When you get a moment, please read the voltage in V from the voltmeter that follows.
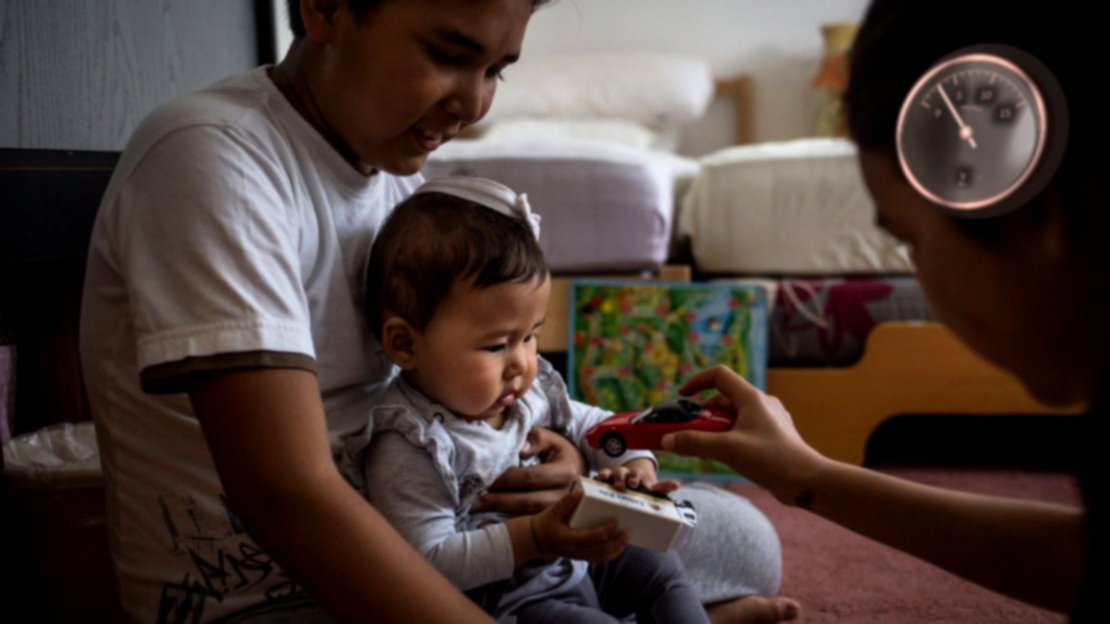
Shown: 3 V
